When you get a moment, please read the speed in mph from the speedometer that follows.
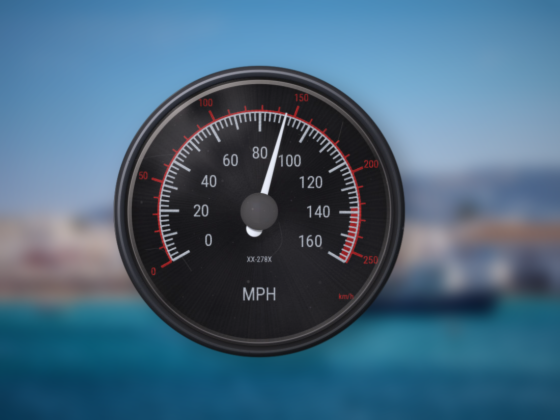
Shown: 90 mph
